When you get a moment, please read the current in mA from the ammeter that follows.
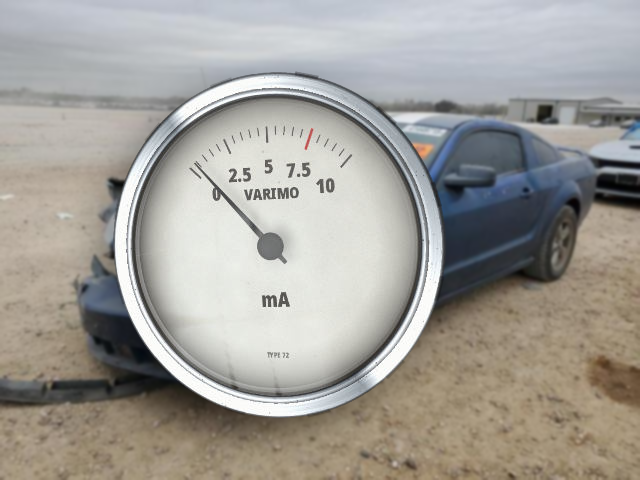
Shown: 0.5 mA
